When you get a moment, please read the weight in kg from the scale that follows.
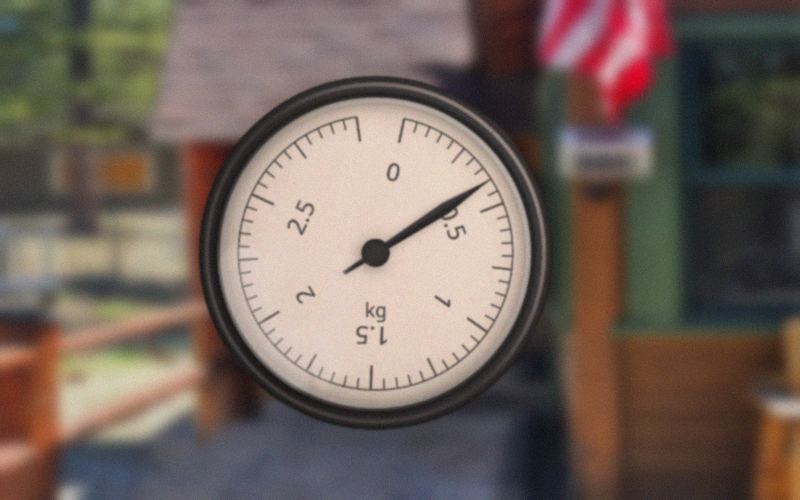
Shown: 0.4 kg
